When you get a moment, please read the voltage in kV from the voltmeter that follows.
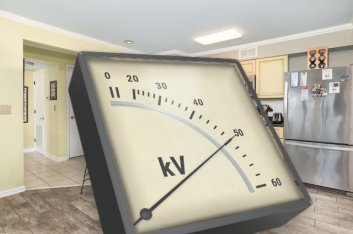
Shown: 50 kV
